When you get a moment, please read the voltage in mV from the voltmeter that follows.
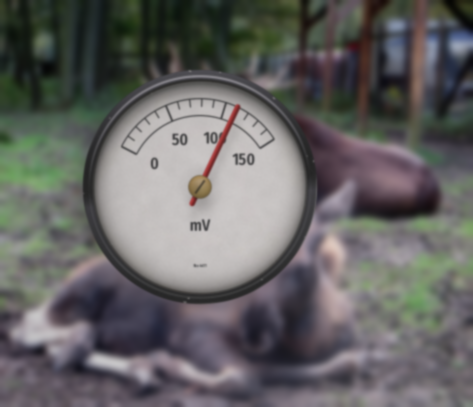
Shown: 110 mV
